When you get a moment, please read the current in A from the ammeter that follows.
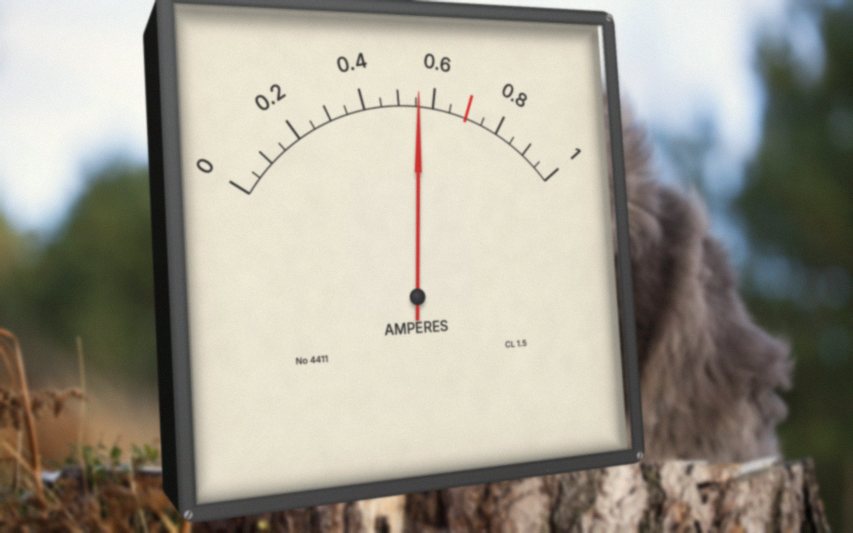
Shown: 0.55 A
